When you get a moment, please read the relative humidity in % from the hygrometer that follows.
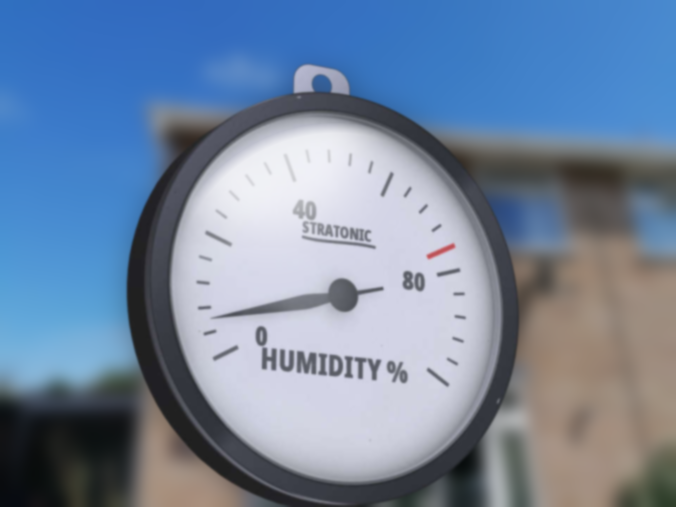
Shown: 6 %
